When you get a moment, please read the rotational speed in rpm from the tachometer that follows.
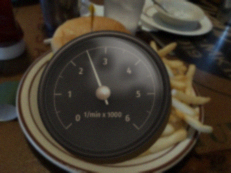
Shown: 2500 rpm
